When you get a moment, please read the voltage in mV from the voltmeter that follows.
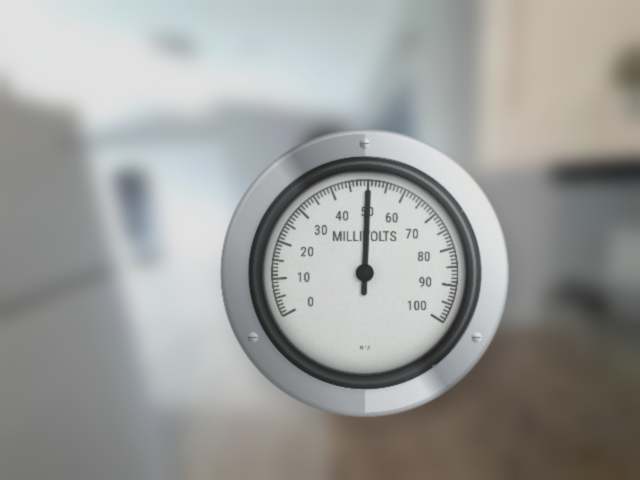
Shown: 50 mV
